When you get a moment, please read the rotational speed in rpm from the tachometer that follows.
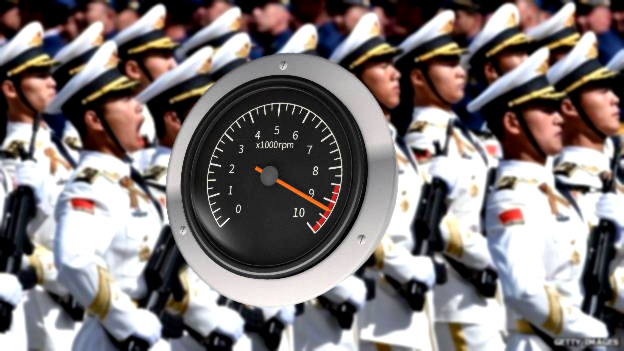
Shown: 9250 rpm
